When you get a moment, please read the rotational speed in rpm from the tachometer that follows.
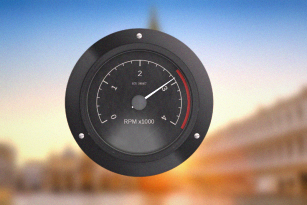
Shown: 2900 rpm
